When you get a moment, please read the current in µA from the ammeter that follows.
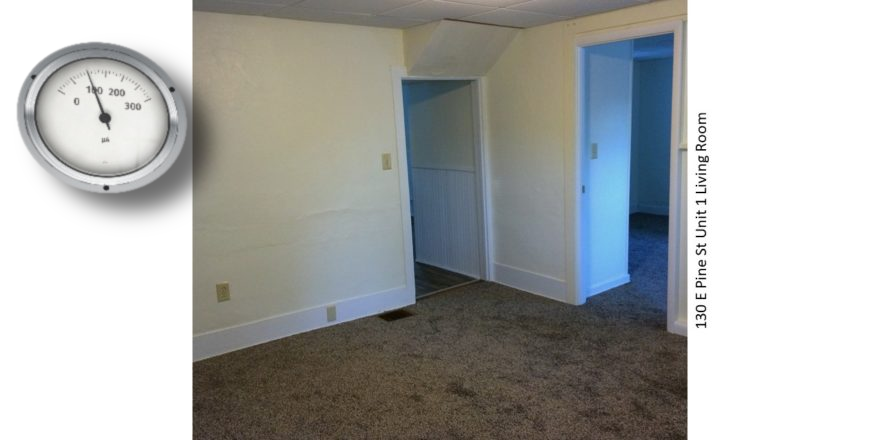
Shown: 100 µA
